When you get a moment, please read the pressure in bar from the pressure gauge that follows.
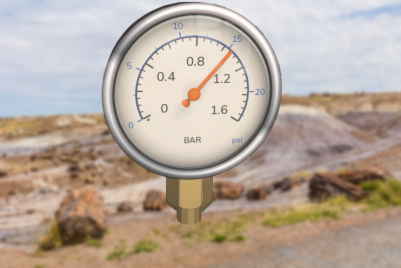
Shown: 1.05 bar
